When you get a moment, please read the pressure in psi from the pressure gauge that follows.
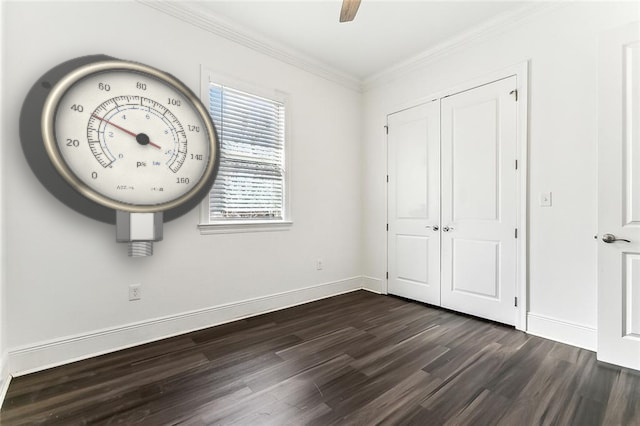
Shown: 40 psi
